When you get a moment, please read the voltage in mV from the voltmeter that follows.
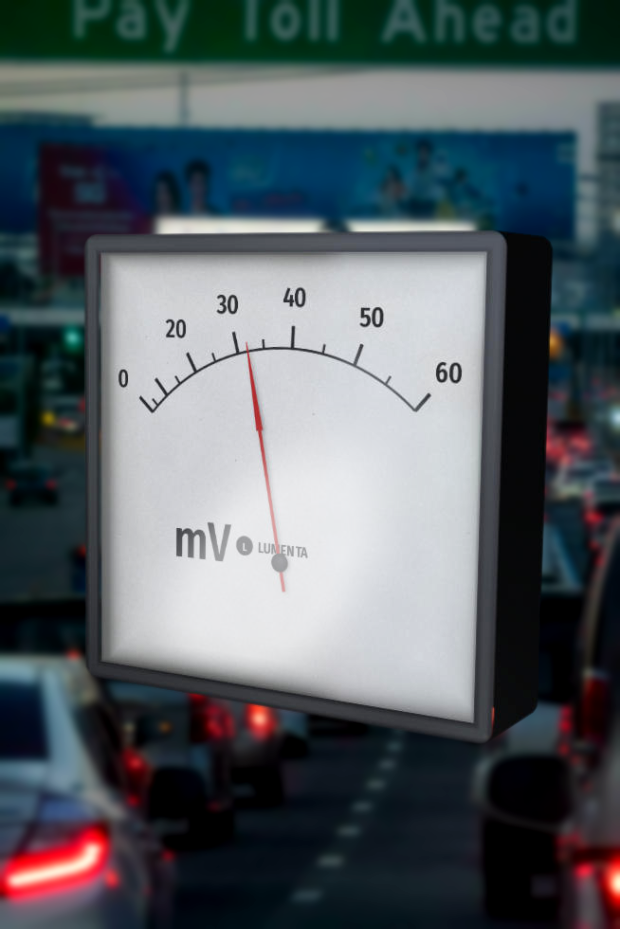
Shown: 32.5 mV
